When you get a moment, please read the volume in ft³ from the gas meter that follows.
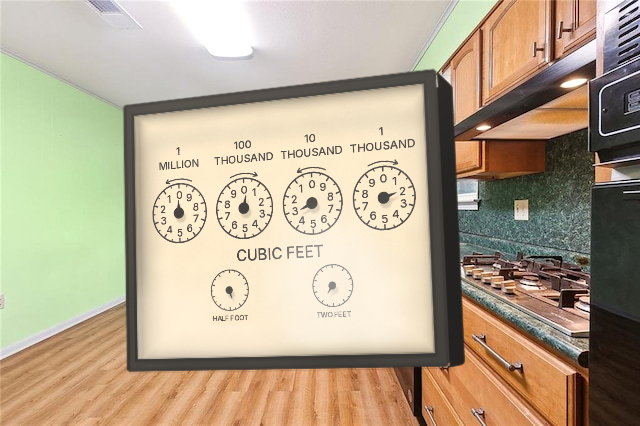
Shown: 3200 ft³
